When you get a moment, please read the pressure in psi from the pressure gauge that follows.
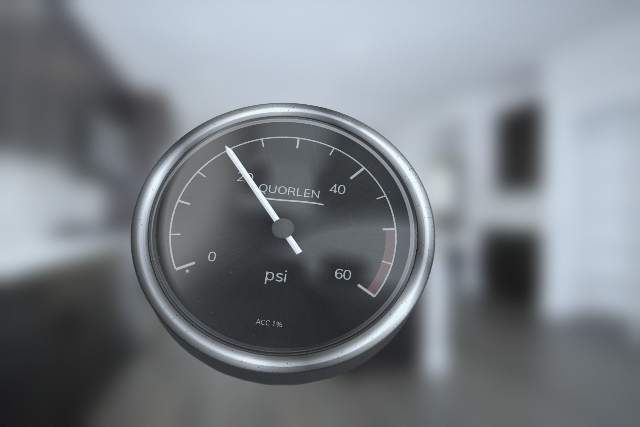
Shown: 20 psi
